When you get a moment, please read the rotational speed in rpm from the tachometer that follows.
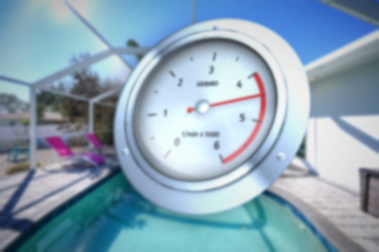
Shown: 4500 rpm
